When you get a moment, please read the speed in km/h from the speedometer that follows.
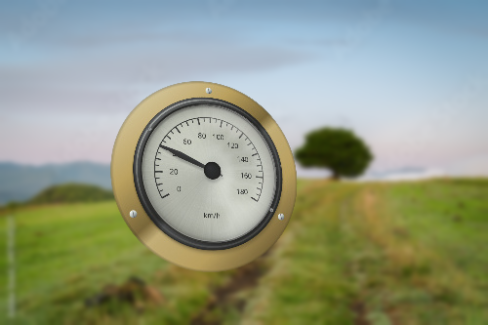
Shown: 40 km/h
